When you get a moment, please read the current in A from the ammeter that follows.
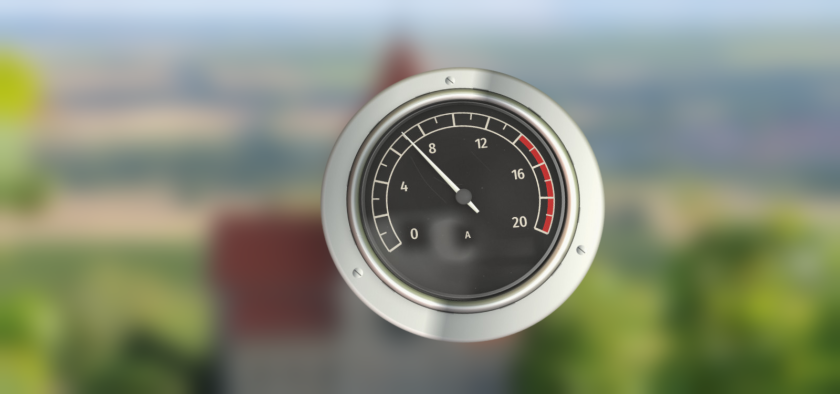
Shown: 7 A
